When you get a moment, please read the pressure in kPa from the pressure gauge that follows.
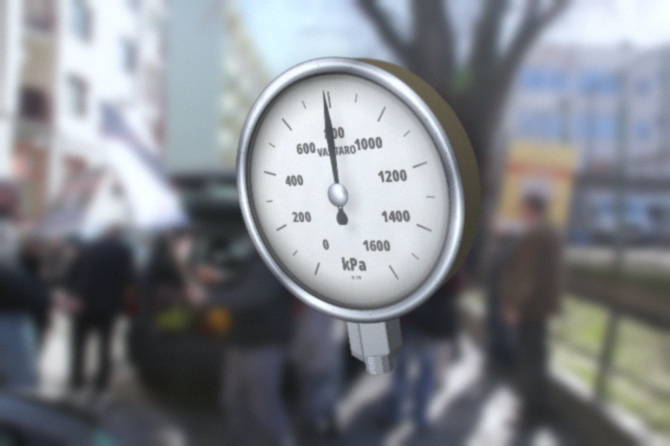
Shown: 800 kPa
